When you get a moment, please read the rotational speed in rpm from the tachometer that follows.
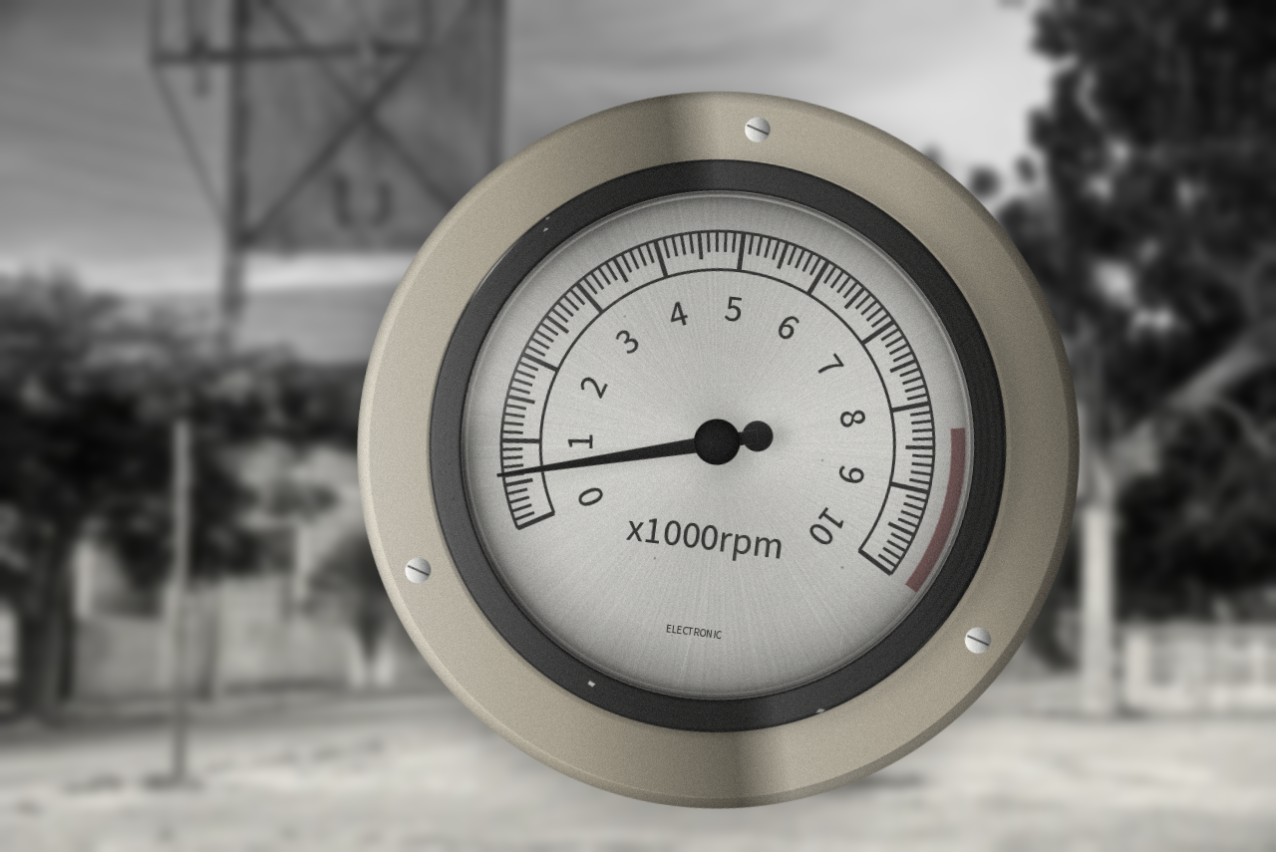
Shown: 600 rpm
